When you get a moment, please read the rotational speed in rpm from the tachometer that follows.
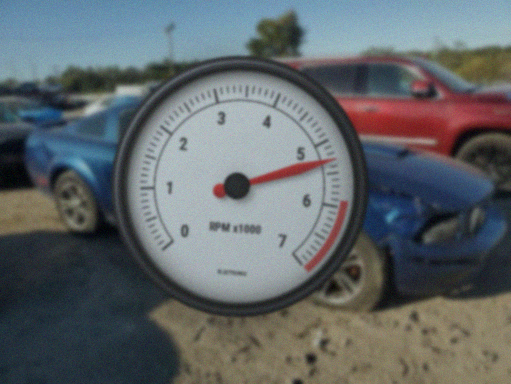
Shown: 5300 rpm
